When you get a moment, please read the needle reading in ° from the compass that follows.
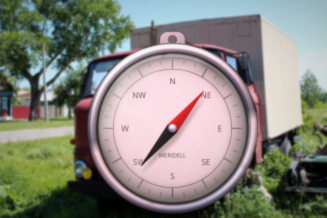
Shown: 40 °
